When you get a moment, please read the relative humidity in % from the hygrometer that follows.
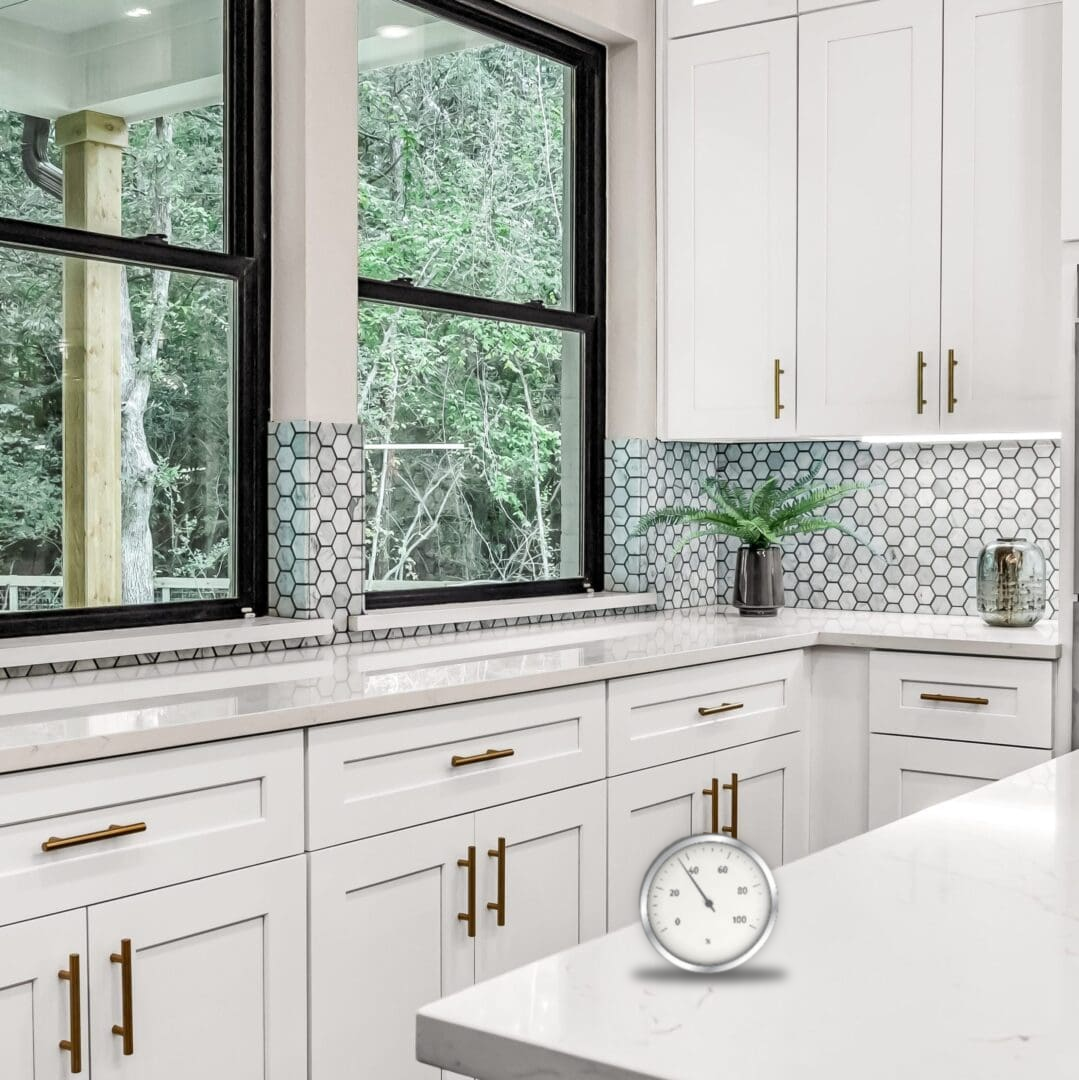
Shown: 36 %
